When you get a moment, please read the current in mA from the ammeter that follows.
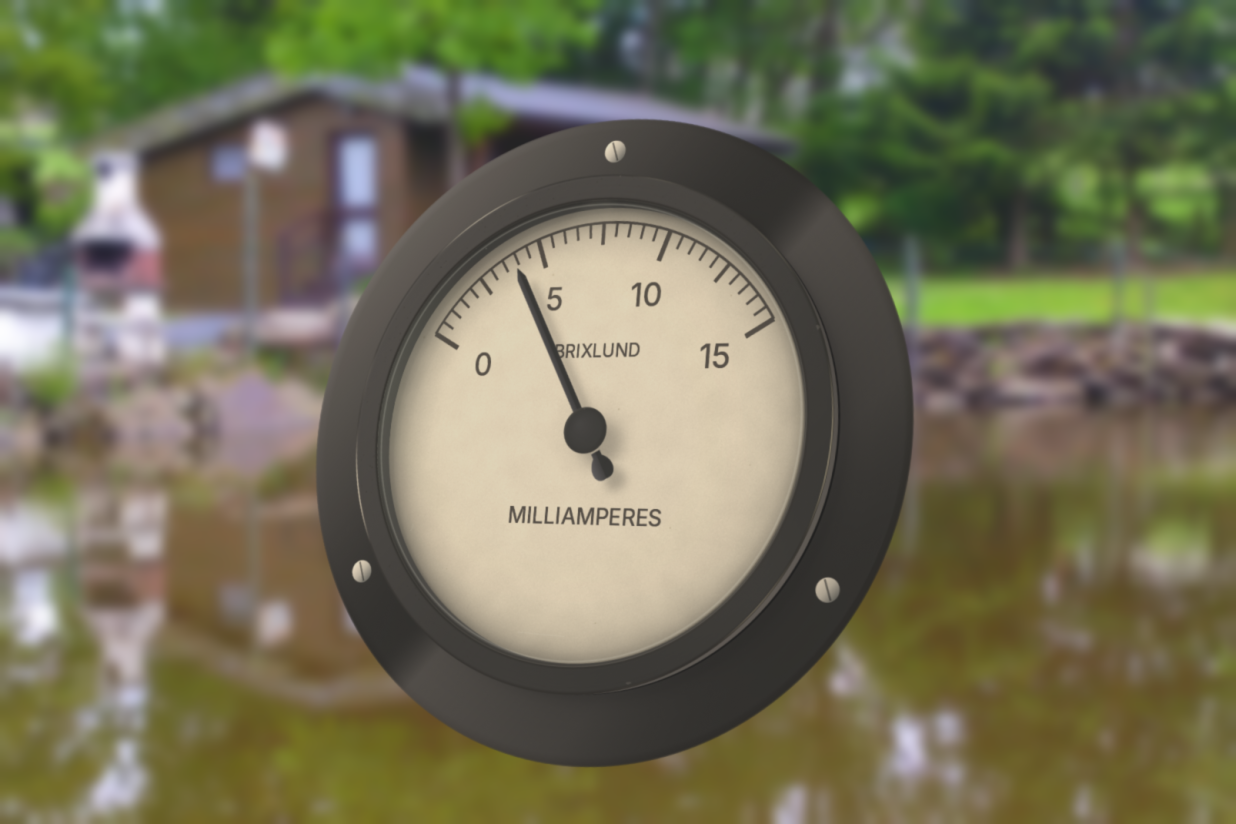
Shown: 4 mA
